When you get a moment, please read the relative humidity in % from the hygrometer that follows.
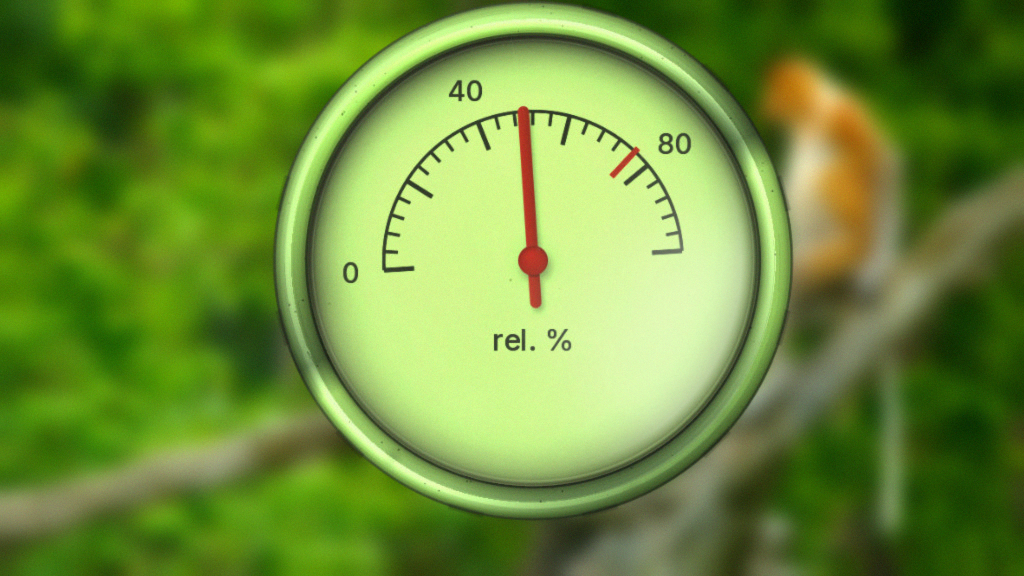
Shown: 50 %
